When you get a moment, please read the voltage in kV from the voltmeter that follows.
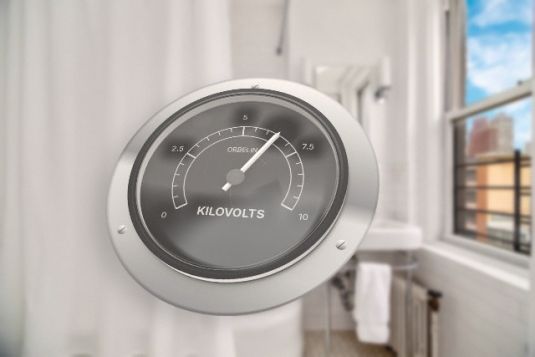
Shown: 6.5 kV
